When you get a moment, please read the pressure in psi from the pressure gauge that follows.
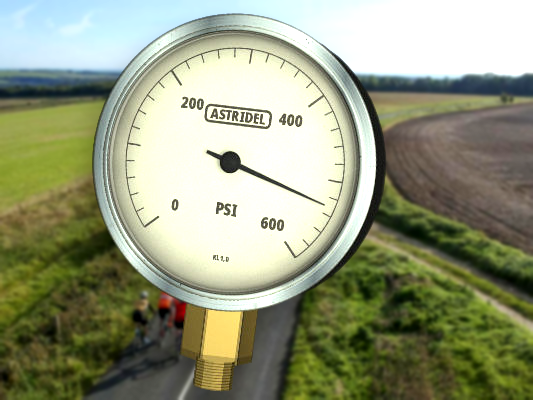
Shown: 530 psi
